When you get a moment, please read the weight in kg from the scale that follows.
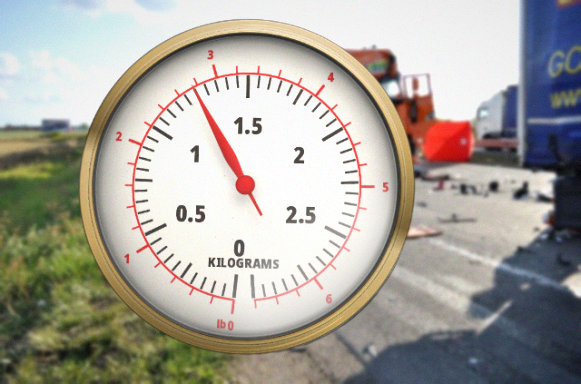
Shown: 1.25 kg
